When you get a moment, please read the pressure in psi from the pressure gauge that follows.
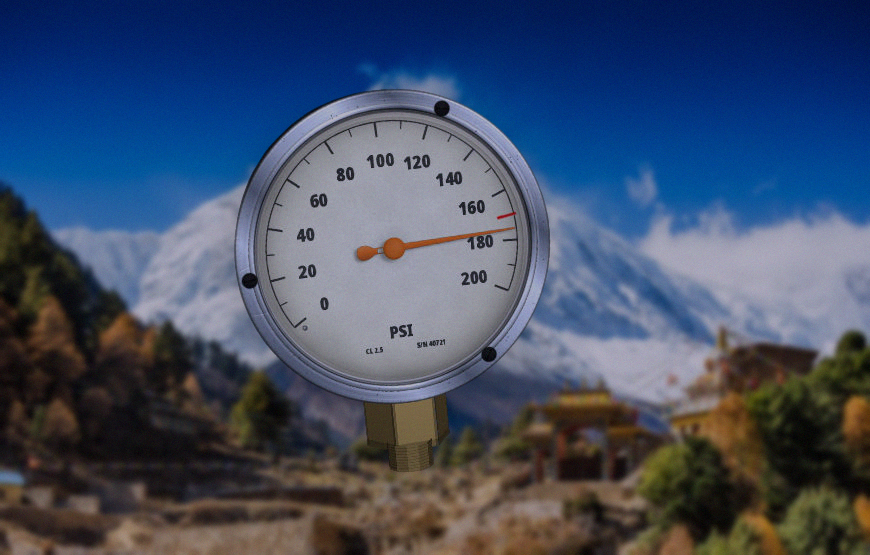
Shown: 175 psi
